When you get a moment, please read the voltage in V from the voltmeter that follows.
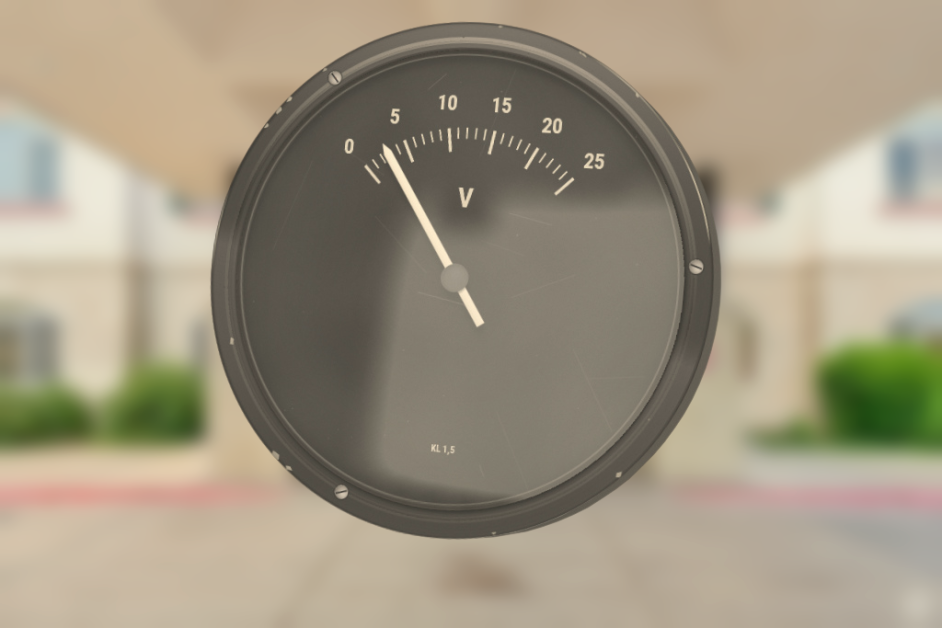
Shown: 3 V
